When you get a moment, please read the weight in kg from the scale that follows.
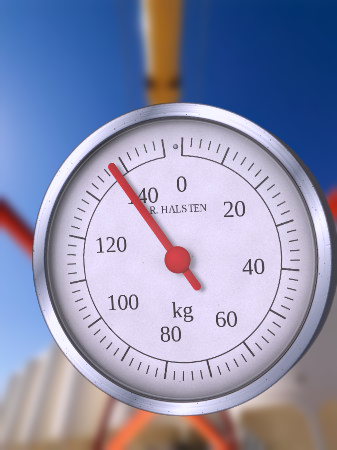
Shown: 138 kg
